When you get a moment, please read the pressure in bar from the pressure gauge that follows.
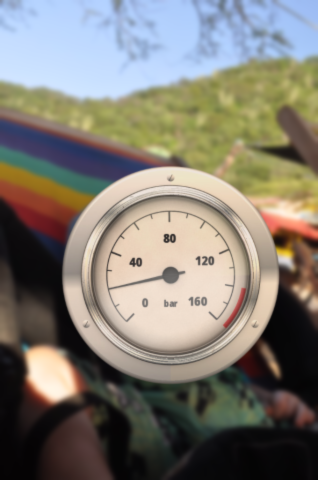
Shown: 20 bar
